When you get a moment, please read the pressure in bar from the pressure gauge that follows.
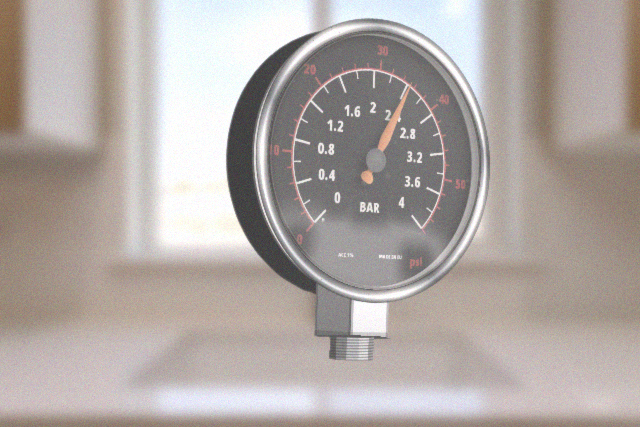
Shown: 2.4 bar
